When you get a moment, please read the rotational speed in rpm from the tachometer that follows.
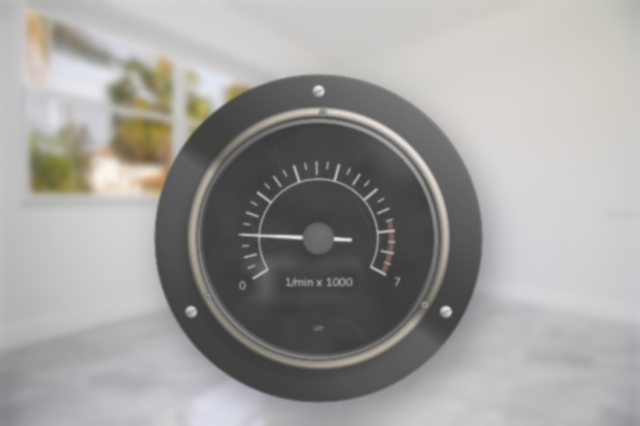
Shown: 1000 rpm
